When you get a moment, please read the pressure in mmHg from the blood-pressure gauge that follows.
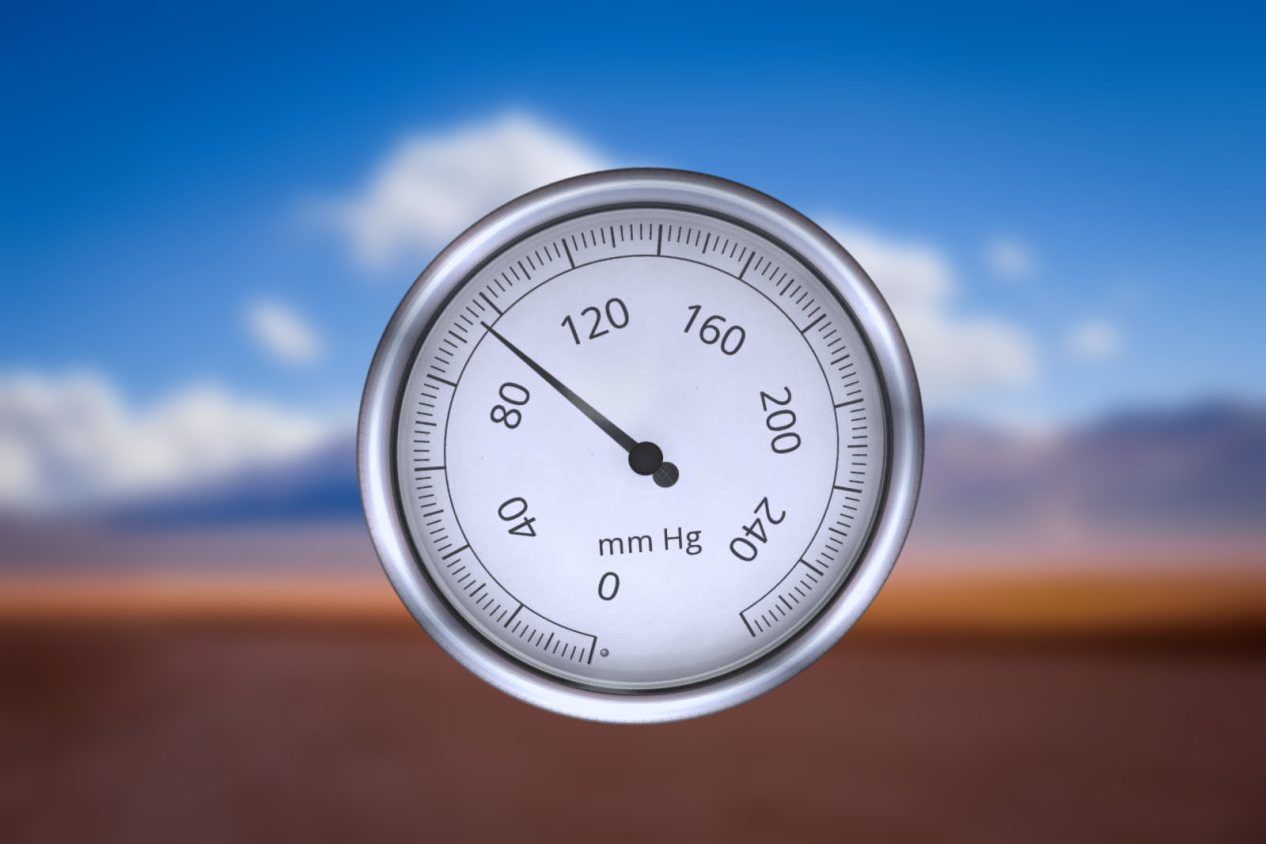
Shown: 96 mmHg
